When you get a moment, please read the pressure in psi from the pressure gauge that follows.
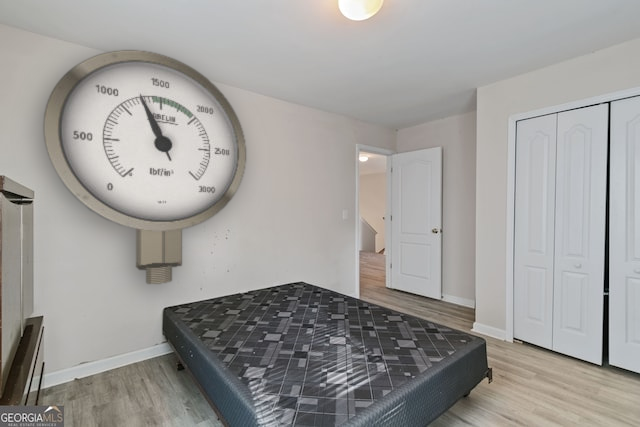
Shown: 1250 psi
